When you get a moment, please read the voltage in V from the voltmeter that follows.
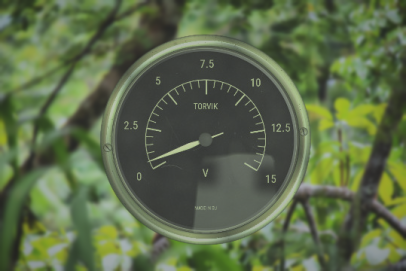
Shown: 0.5 V
